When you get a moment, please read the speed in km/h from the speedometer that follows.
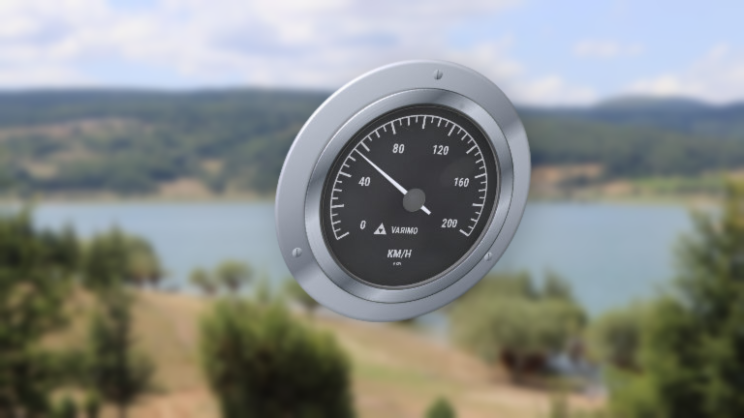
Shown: 55 km/h
